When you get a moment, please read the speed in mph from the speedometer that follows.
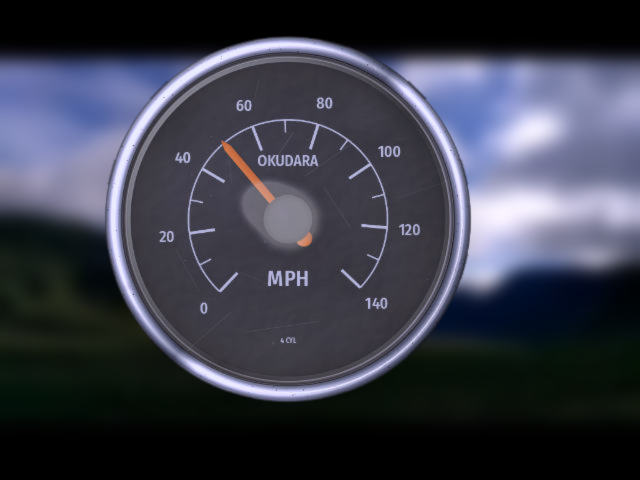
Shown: 50 mph
